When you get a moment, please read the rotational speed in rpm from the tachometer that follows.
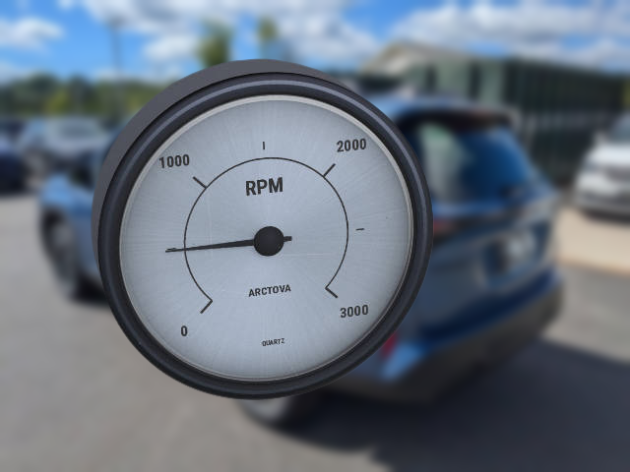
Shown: 500 rpm
